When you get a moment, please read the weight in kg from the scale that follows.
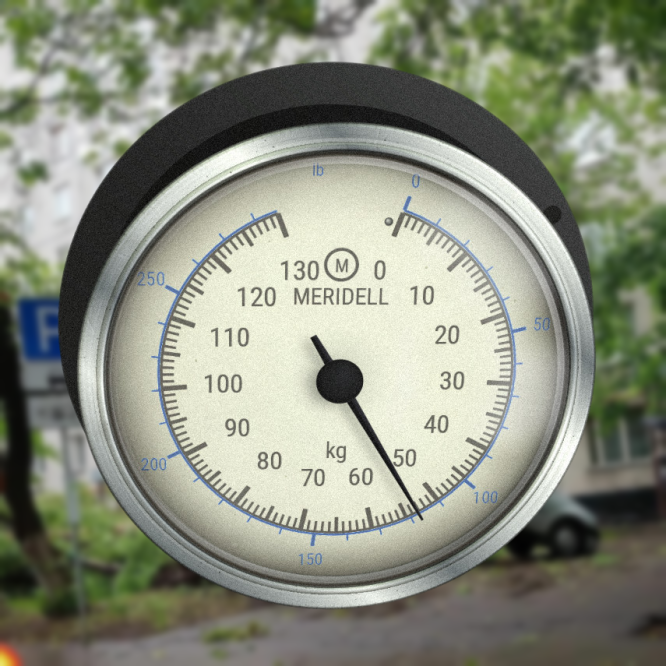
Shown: 53 kg
